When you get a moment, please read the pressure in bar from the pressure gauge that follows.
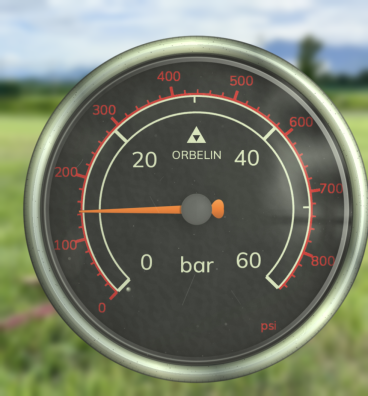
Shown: 10 bar
